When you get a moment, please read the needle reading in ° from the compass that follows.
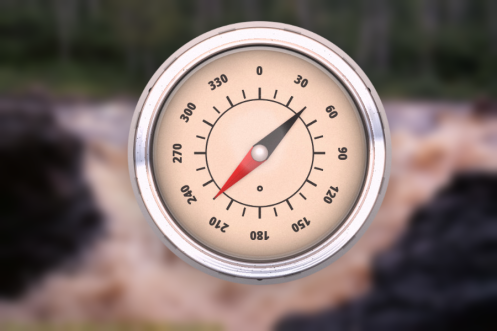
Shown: 225 °
